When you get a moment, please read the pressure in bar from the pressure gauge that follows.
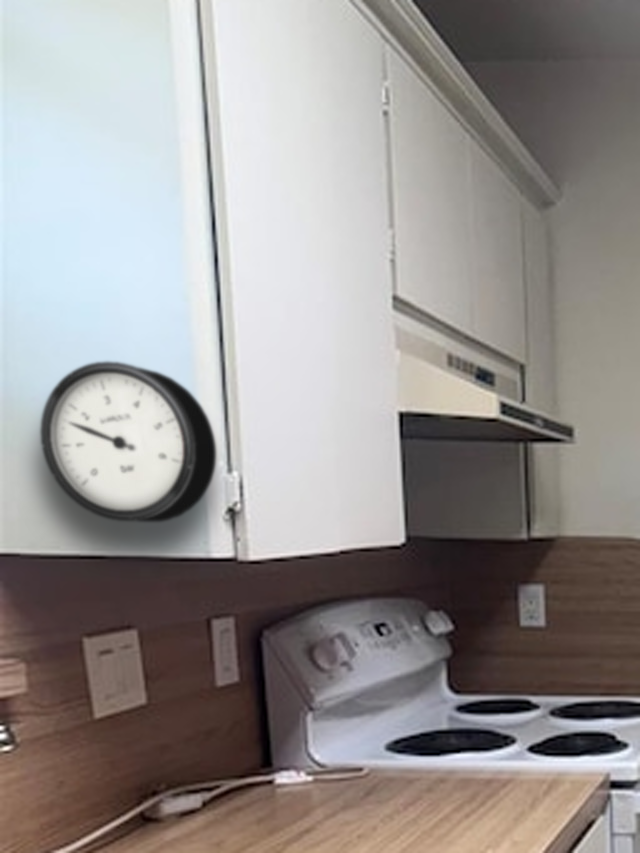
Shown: 1.6 bar
